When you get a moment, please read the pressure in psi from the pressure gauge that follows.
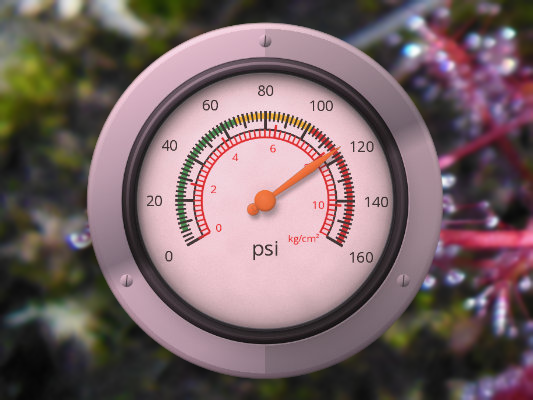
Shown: 116 psi
